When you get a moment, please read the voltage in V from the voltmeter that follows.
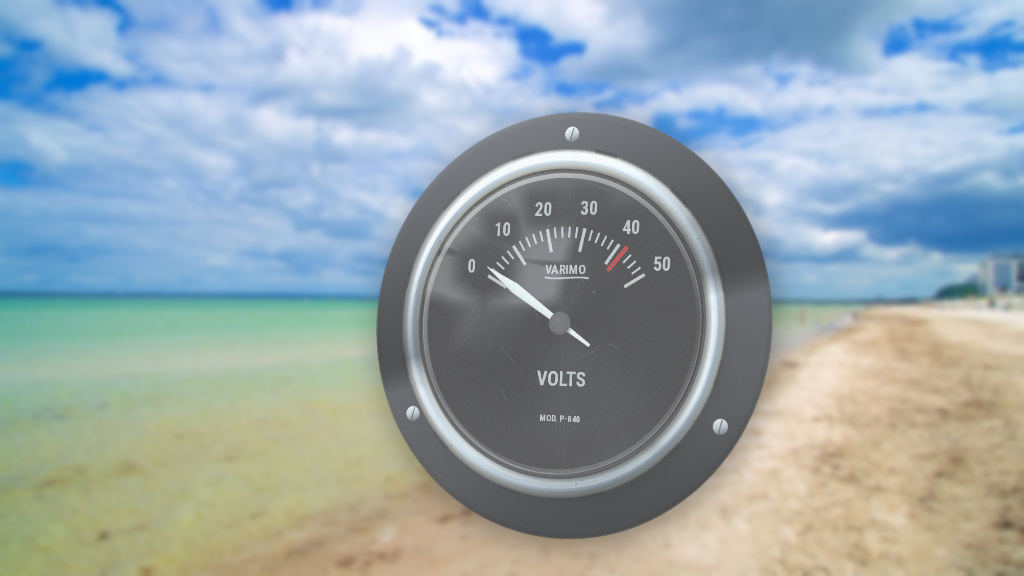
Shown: 2 V
